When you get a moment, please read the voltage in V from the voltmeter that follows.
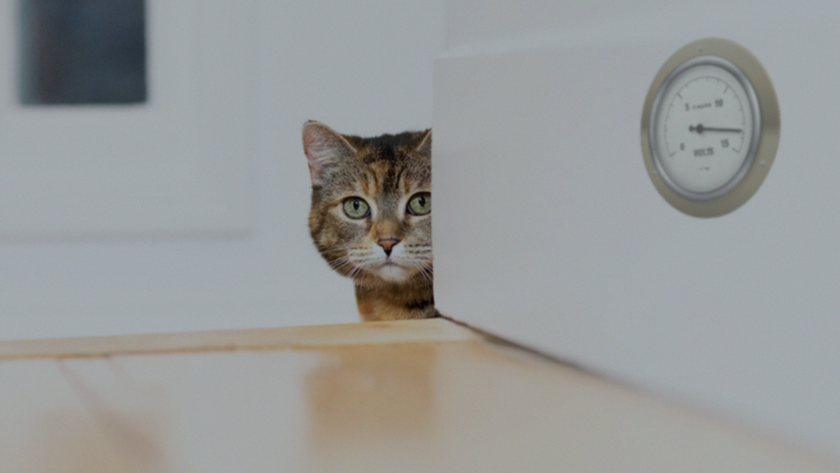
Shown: 13.5 V
